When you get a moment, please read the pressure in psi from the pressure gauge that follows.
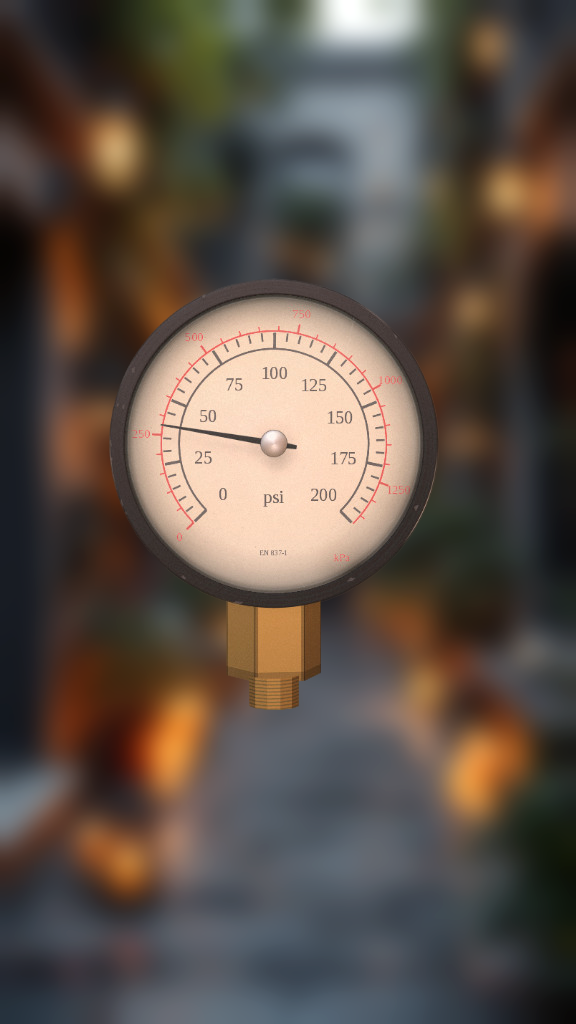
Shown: 40 psi
